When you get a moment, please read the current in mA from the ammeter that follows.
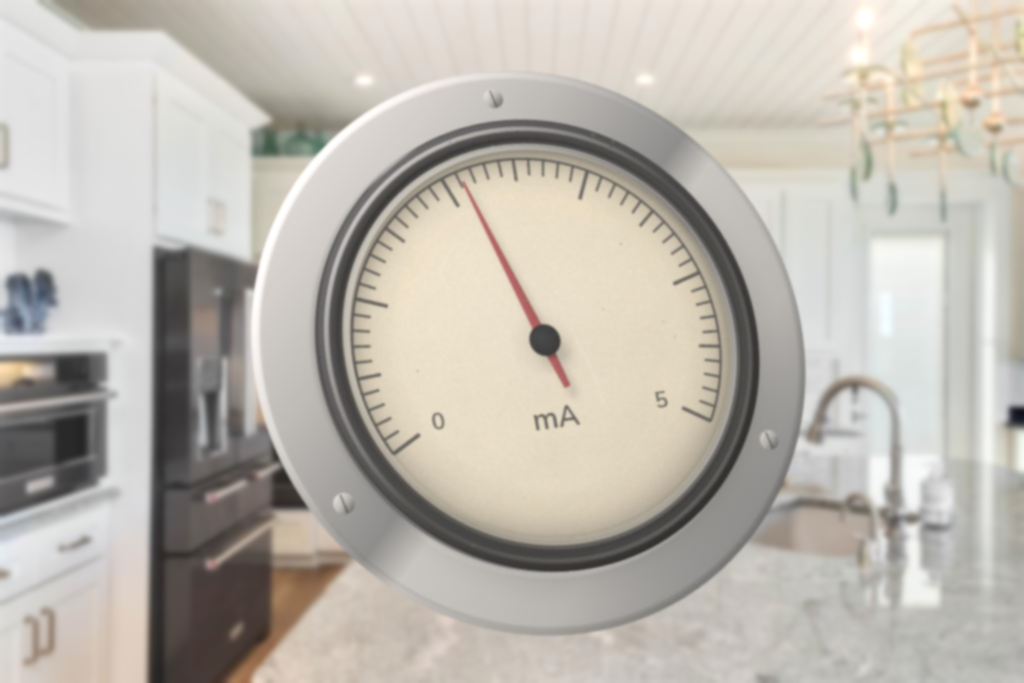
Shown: 2.1 mA
